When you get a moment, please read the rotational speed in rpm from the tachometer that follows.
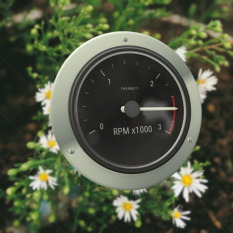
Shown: 2600 rpm
